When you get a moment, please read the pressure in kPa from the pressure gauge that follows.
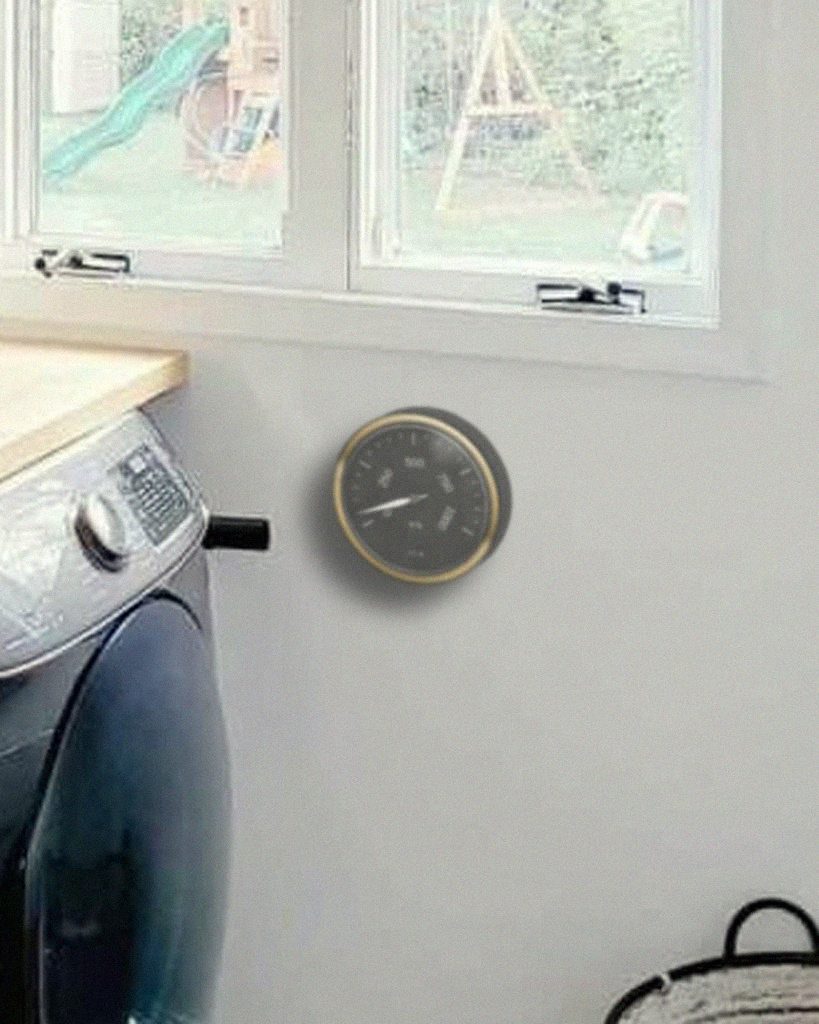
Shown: 50 kPa
